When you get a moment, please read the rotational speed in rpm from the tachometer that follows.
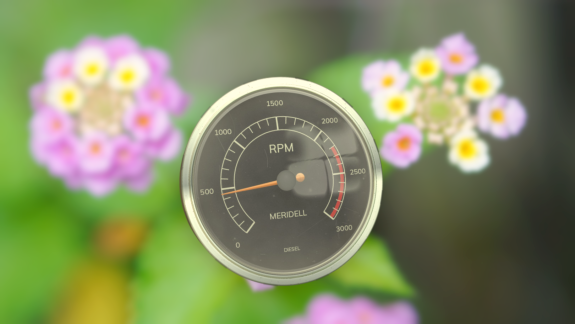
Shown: 450 rpm
